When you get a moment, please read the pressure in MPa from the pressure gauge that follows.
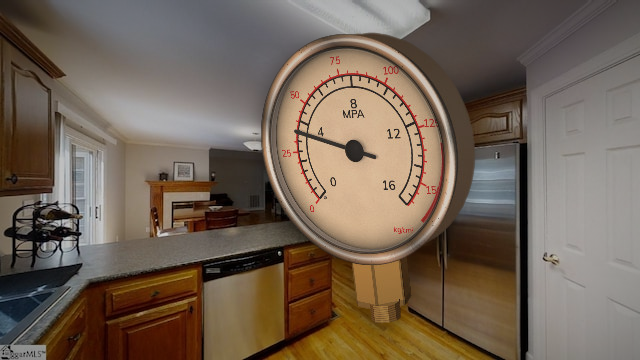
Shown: 3.5 MPa
